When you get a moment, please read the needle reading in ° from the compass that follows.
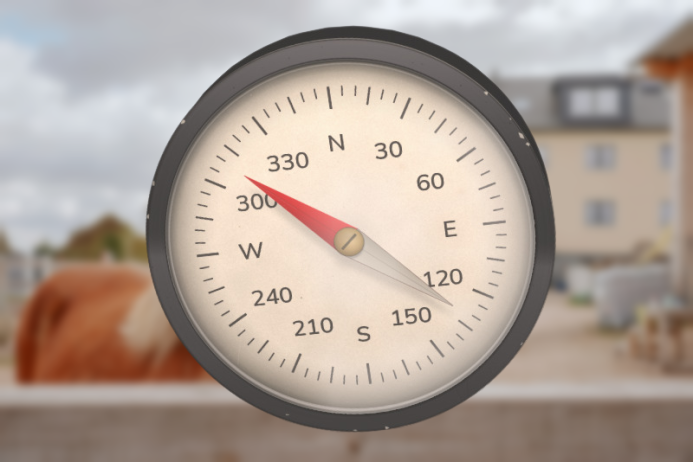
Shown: 310 °
